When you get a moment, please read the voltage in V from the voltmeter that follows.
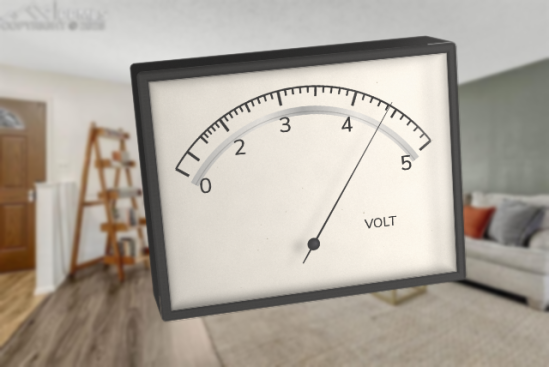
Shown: 4.4 V
